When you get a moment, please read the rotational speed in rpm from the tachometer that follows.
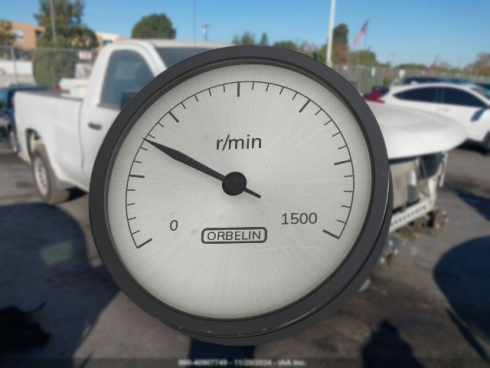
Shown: 375 rpm
